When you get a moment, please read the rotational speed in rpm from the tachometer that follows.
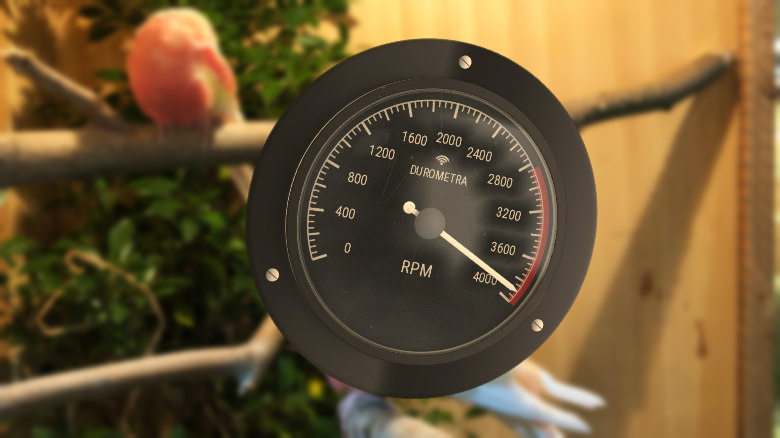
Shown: 3900 rpm
